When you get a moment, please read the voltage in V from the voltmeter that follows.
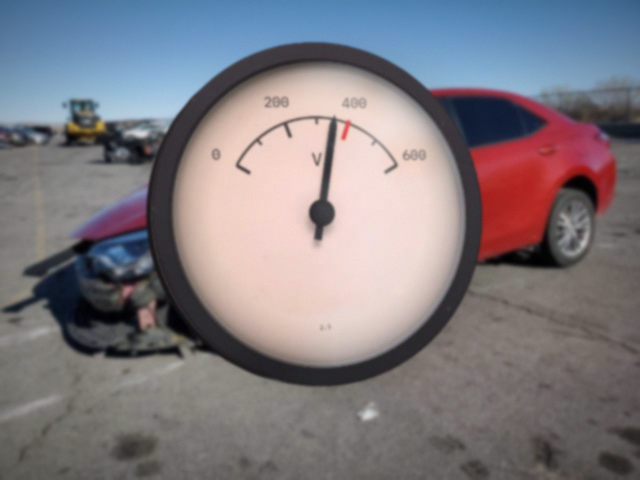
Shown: 350 V
